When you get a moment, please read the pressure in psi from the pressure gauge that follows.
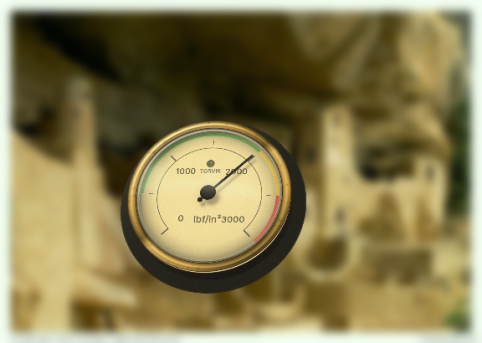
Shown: 2000 psi
